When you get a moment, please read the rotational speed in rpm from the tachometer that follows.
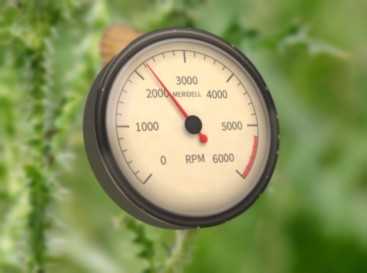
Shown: 2200 rpm
